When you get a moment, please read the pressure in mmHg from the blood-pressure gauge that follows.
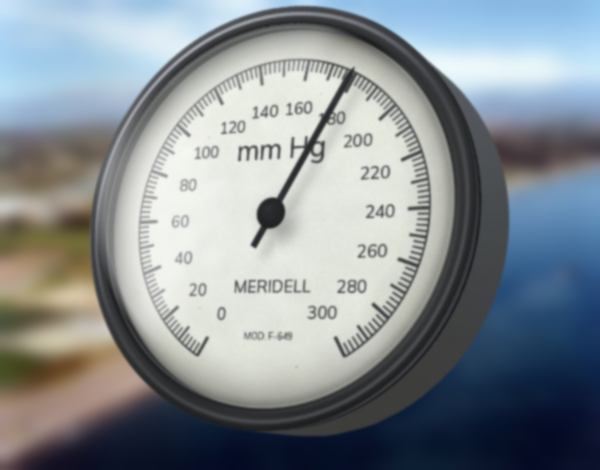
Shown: 180 mmHg
